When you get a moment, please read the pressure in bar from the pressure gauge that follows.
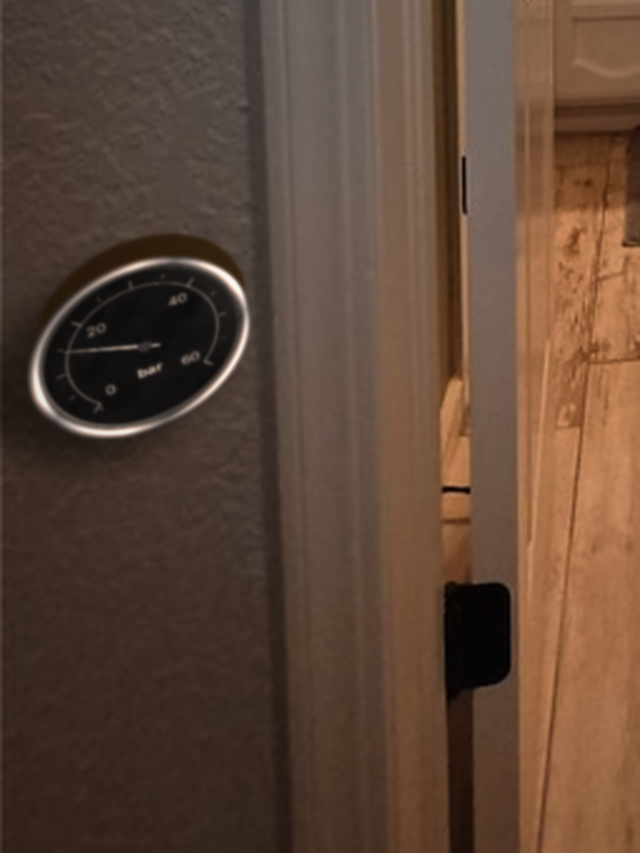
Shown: 15 bar
